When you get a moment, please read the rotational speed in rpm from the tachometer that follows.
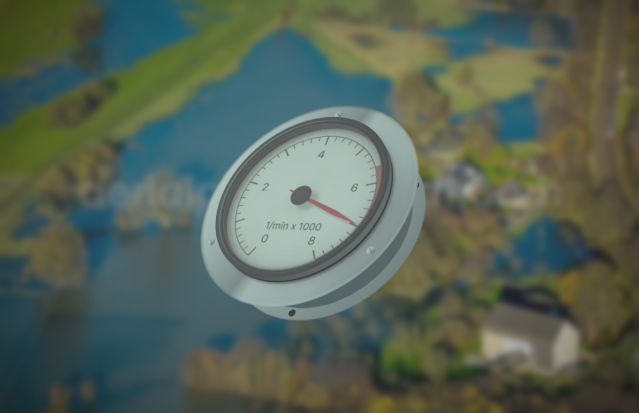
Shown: 7000 rpm
